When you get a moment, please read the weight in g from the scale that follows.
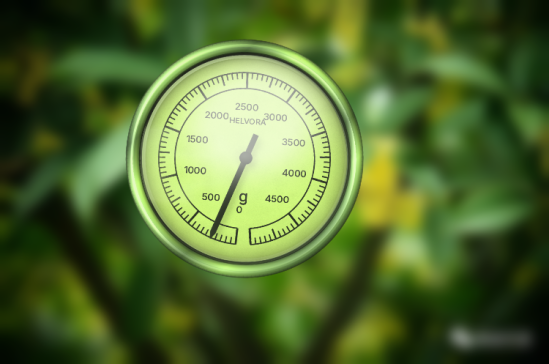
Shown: 250 g
